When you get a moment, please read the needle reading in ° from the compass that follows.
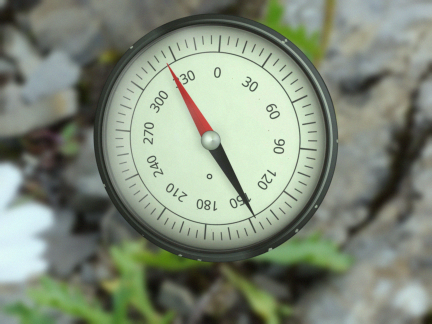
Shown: 325 °
